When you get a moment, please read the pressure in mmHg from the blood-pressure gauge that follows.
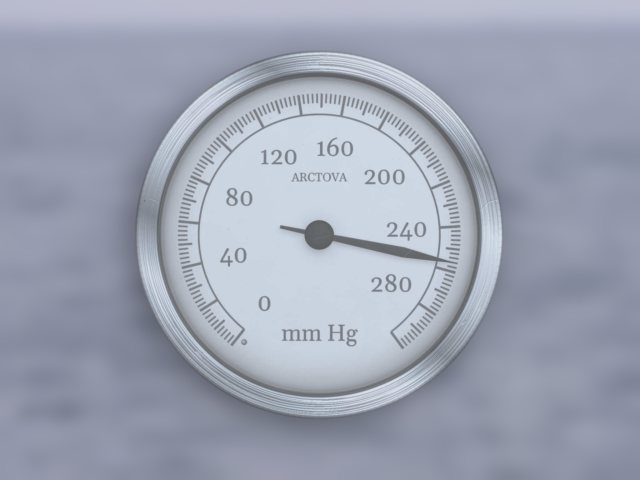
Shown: 256 mmHg
